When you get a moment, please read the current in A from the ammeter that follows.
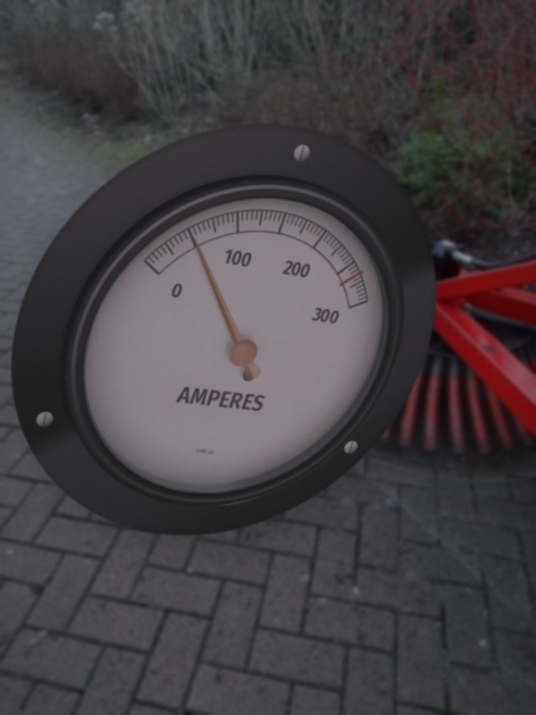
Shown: 50 A
